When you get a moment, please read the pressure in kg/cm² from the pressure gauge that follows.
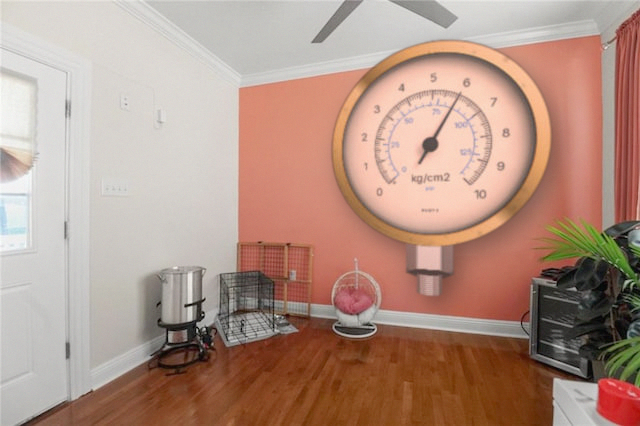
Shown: 6 kg/cm²
